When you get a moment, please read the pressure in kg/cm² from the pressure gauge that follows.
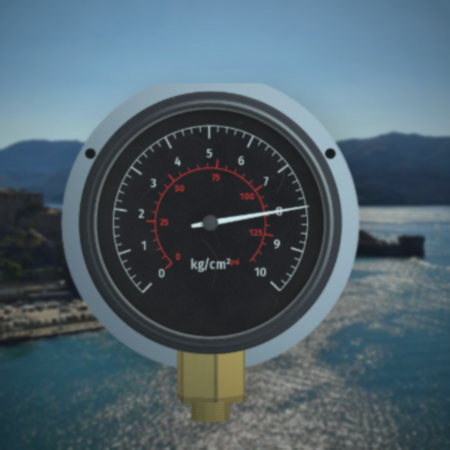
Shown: 8 kg/cm²
